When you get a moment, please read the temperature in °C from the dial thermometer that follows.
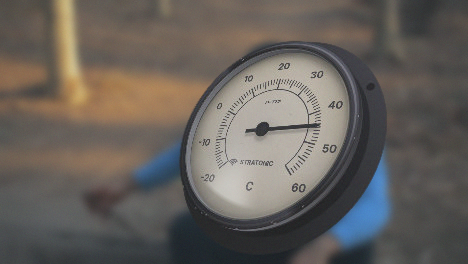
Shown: 45 °C
